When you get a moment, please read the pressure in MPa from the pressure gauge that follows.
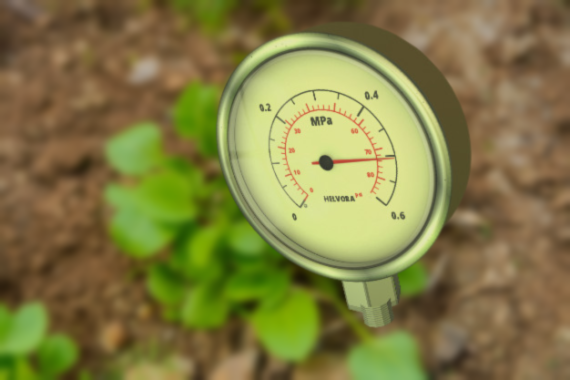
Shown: 0.5 MPa
